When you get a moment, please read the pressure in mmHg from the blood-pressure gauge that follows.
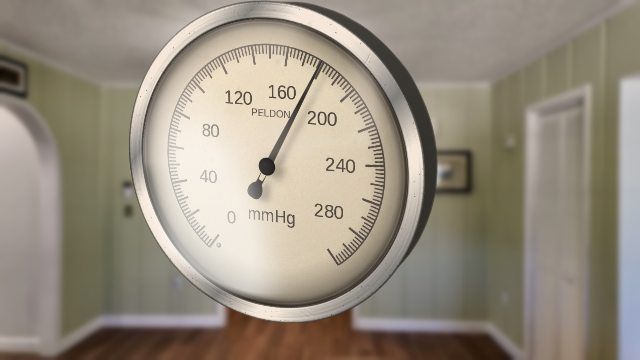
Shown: 180 mmHg
